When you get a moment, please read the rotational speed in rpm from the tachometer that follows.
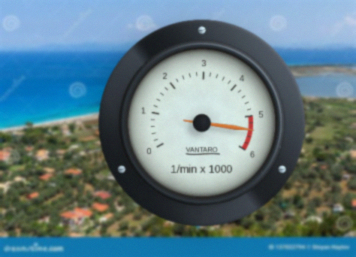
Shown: 5400 rpm
